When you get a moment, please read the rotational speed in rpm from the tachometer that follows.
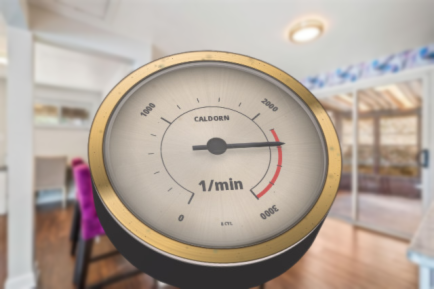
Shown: 2400 rpm
